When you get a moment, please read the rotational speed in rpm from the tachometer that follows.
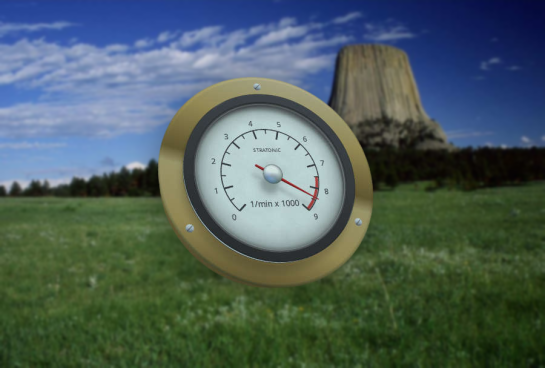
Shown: 8500 rpm
